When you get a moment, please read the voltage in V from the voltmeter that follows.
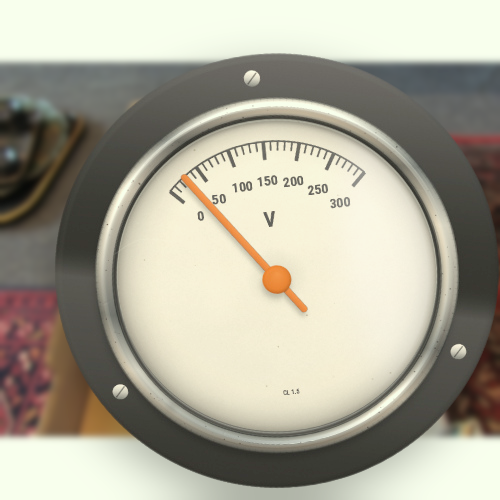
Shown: 30 V
